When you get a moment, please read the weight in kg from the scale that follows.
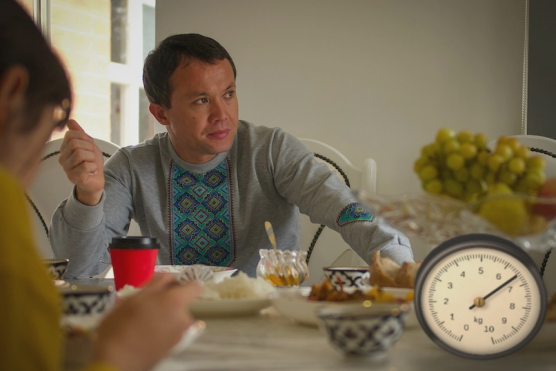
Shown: 6.5 kg
